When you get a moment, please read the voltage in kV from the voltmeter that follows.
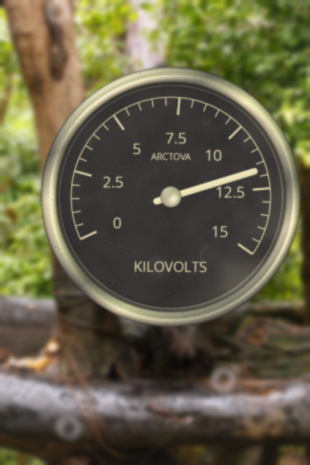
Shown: 11.75 kV
